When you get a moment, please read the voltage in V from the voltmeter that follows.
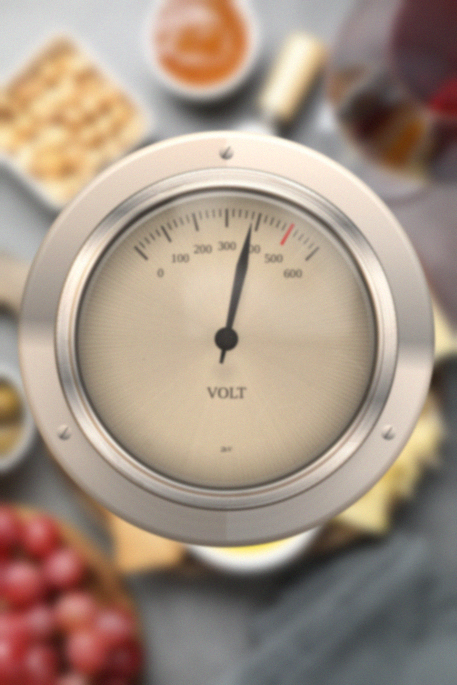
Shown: 380 V
